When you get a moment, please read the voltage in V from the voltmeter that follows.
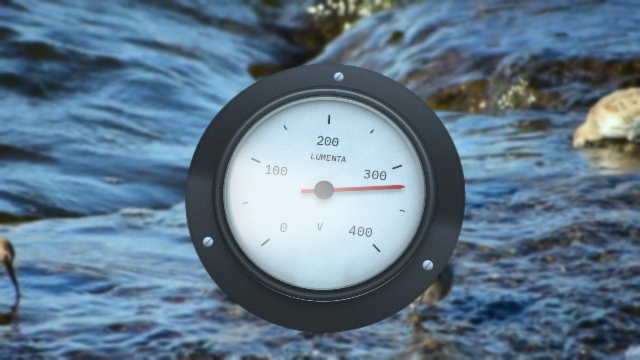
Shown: 325 V
